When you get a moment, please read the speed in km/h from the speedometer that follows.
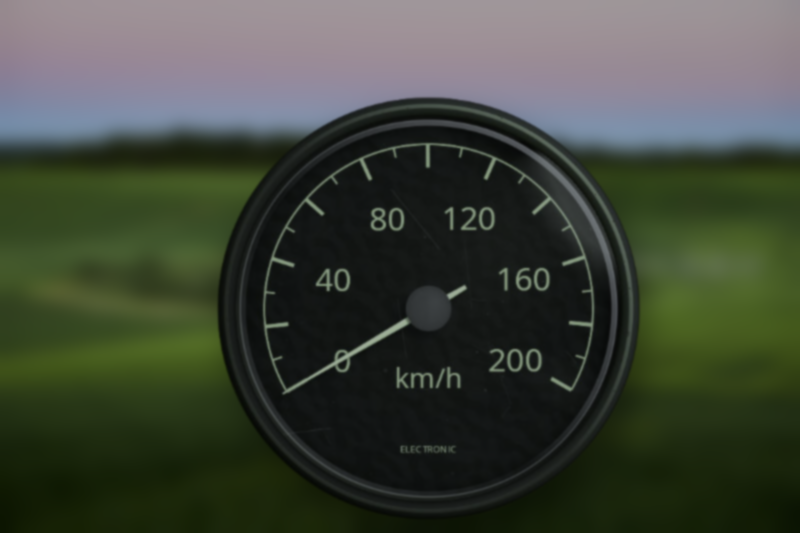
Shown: 0 km/h
